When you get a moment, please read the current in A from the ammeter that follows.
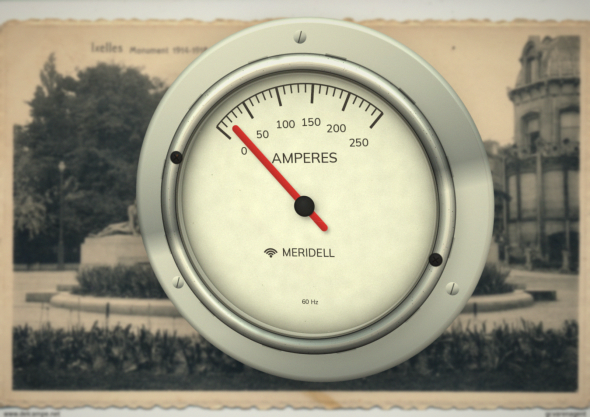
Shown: 20 A
